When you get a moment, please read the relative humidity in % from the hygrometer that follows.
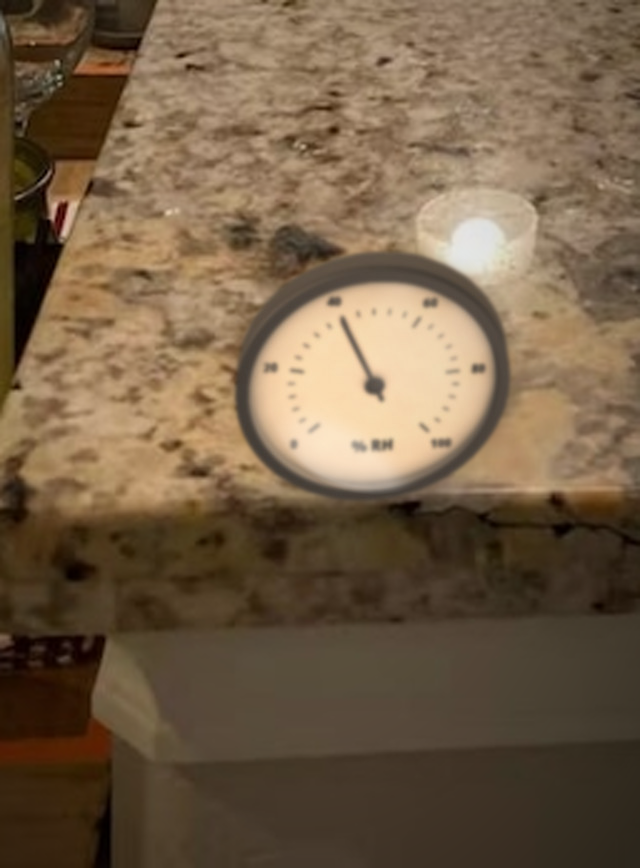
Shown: 40 %
